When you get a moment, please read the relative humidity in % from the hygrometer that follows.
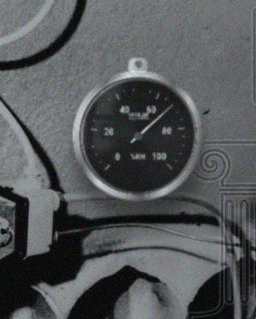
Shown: 68 %
